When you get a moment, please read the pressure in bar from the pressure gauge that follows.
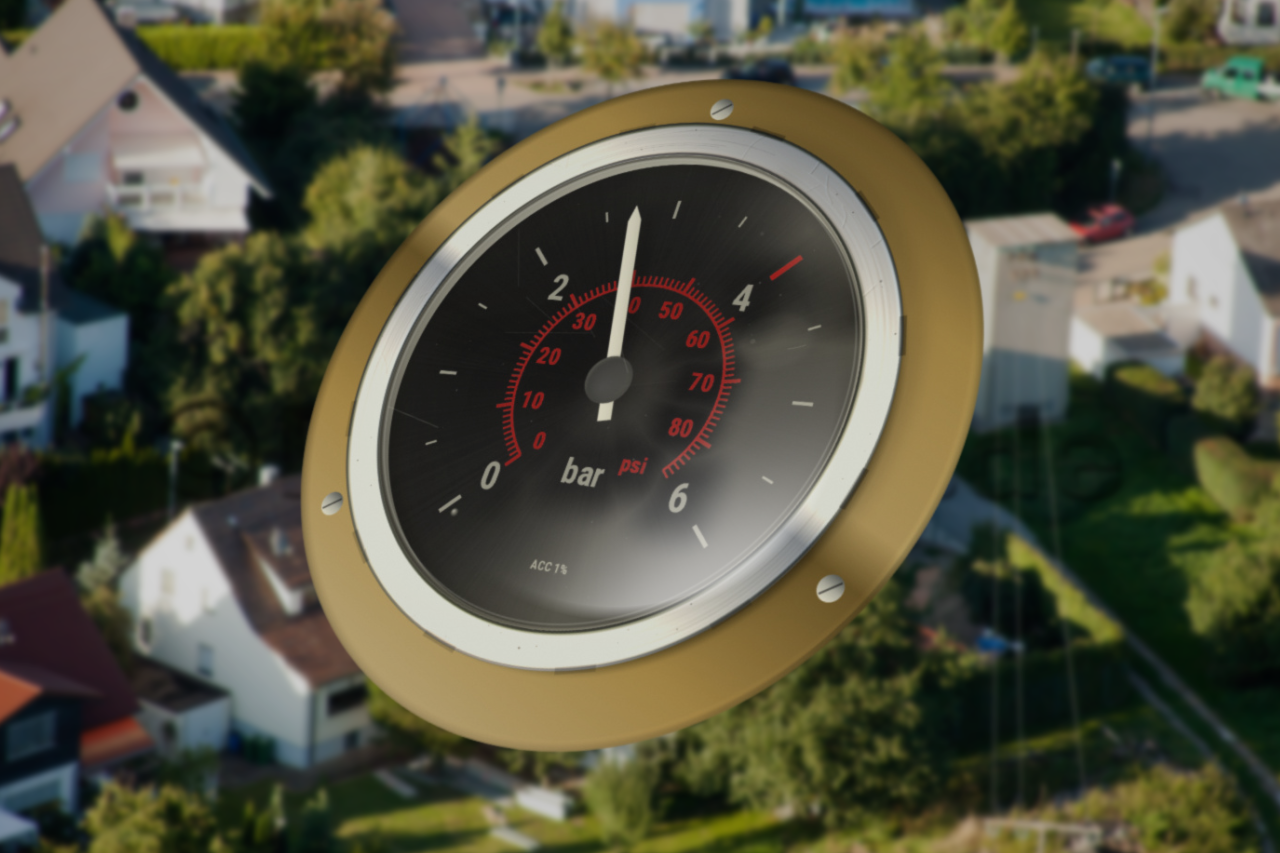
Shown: 2.75 bar
